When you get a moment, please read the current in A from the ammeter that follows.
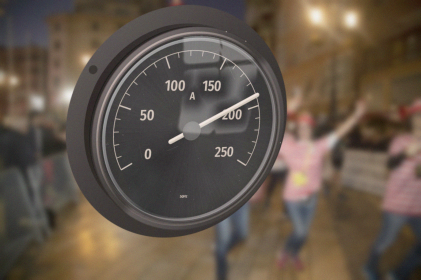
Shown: 190 A
